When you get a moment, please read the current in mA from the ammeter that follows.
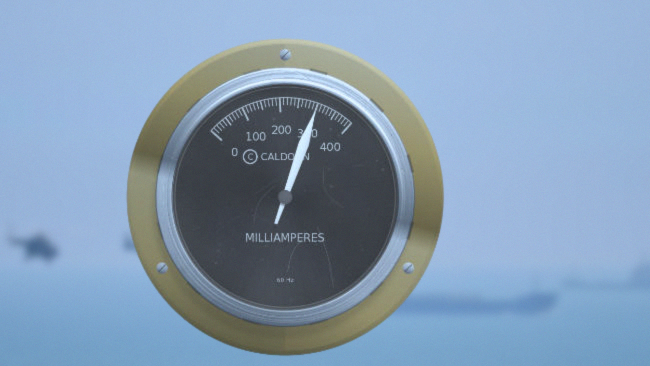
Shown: 300 mA
